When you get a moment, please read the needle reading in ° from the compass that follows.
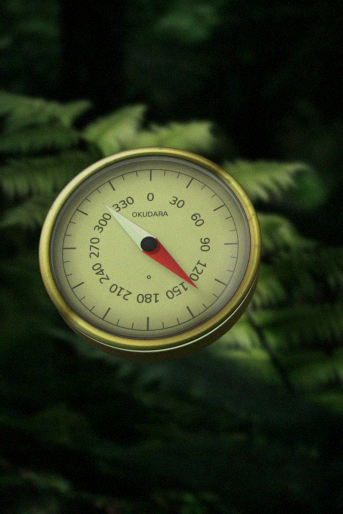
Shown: 135 °
